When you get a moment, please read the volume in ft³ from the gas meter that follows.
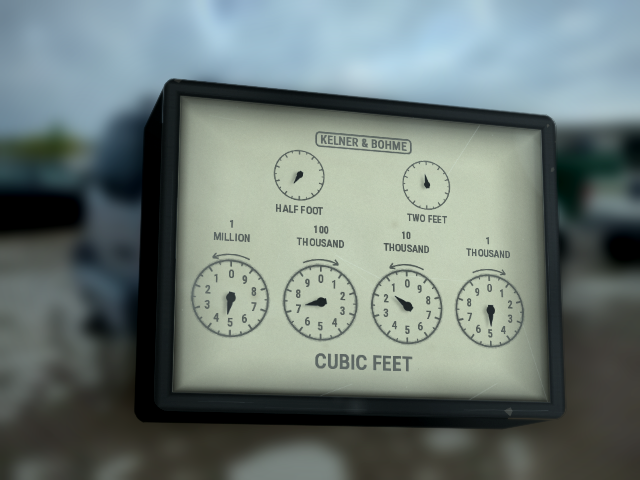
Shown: 471500 ft³
